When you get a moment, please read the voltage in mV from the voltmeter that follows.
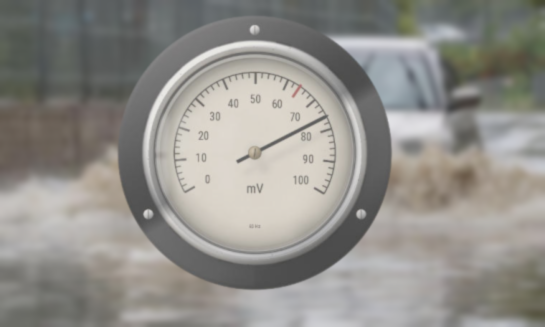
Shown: 76 mV
